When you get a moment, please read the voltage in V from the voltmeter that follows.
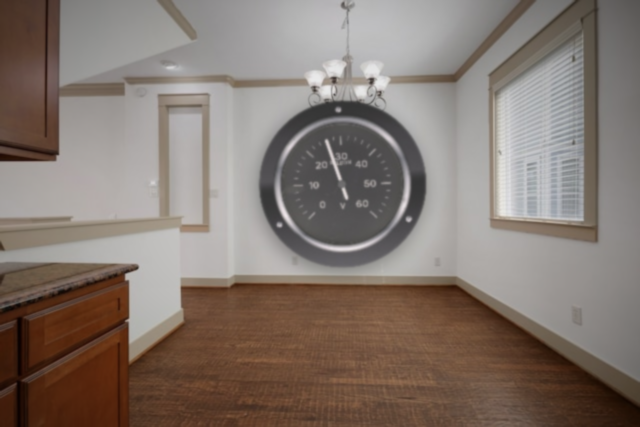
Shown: 26 V
